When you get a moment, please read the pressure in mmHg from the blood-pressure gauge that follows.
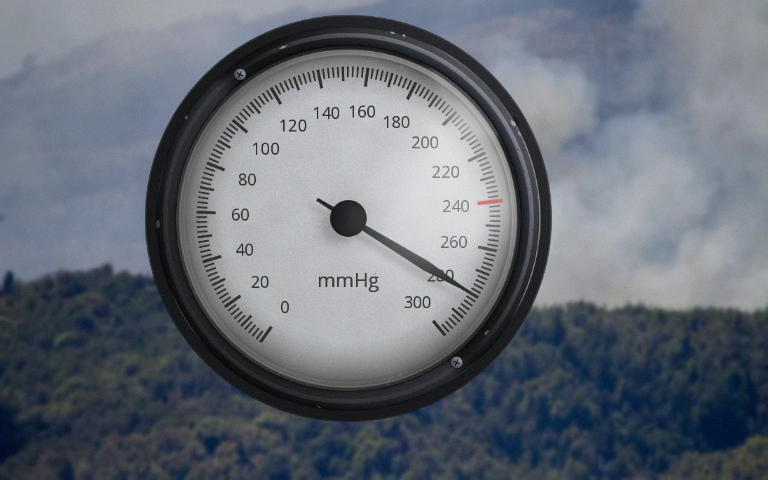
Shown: 280 mmHg
